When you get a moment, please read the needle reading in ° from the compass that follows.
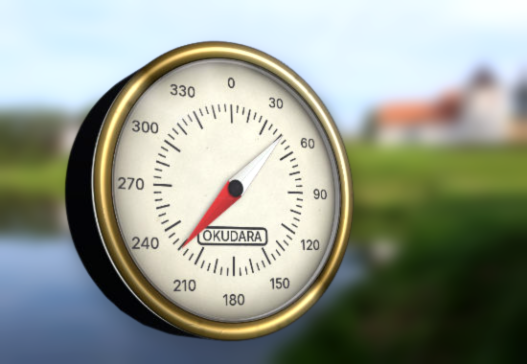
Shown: 225 °
